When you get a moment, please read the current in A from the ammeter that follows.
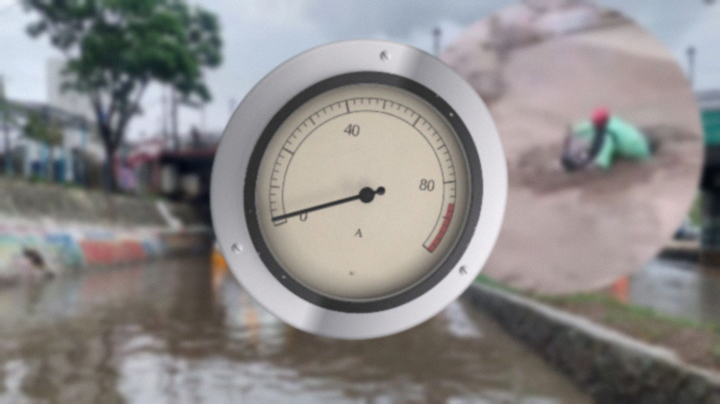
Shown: 2 A
